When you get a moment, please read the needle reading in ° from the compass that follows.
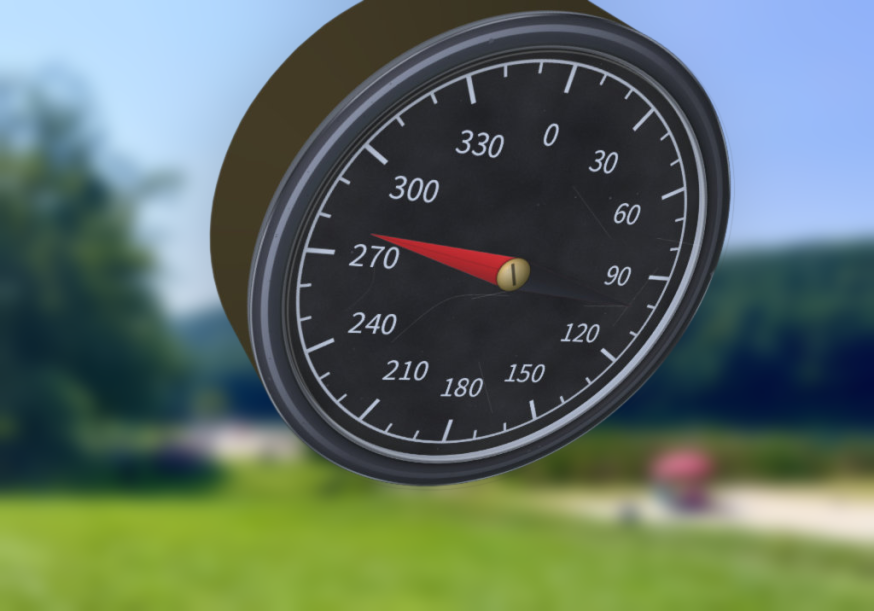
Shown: 280 °
